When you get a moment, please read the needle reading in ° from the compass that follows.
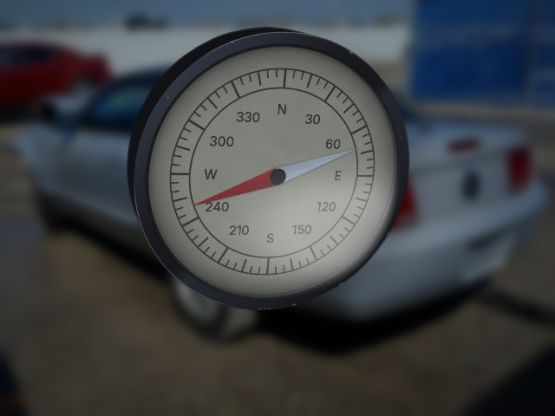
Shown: 250 °
